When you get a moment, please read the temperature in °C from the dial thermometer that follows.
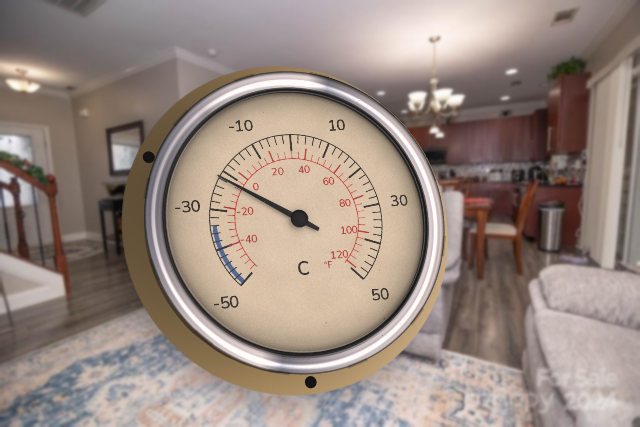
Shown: -22 °C
